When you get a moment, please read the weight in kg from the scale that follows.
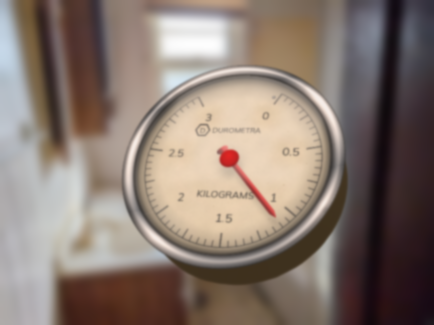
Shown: 1.1 kg
